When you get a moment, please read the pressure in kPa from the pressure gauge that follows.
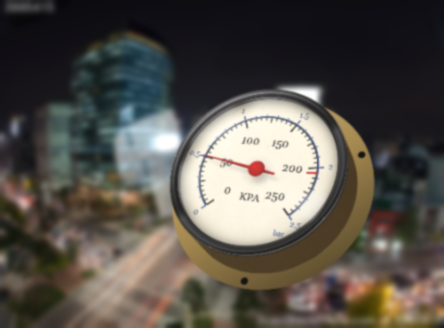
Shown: 50 kPa
